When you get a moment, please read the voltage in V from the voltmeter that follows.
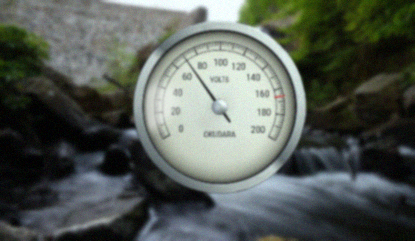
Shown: 70 V
